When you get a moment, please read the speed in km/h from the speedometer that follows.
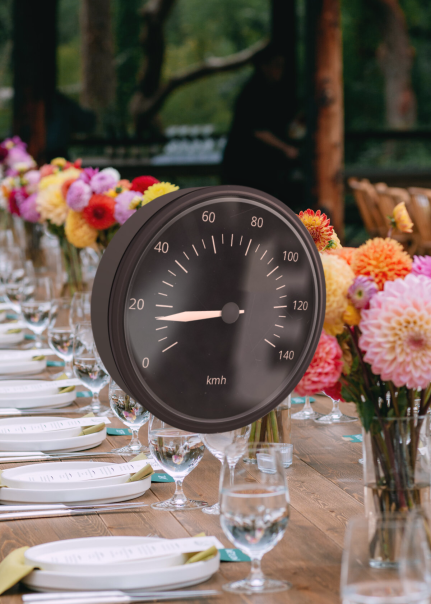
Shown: 15 km/h
